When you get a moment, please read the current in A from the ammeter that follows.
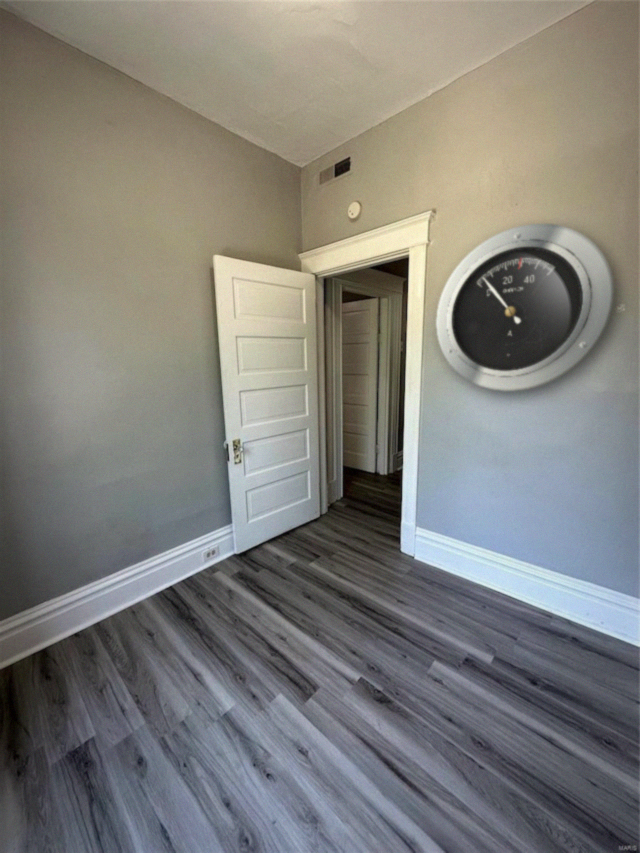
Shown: 5 A
